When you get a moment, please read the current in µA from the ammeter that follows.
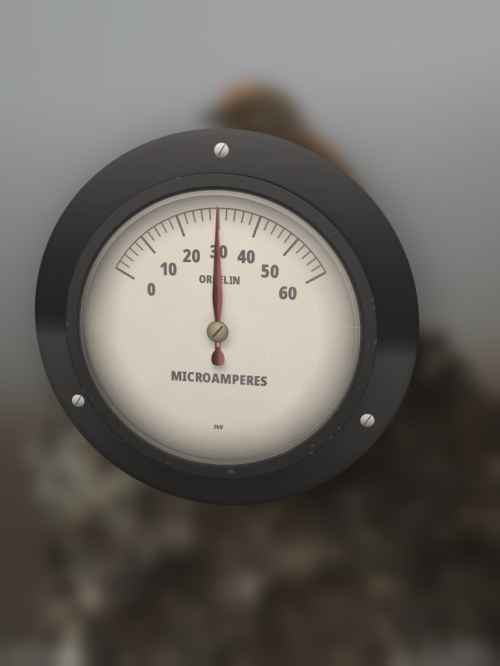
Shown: 30 µA
